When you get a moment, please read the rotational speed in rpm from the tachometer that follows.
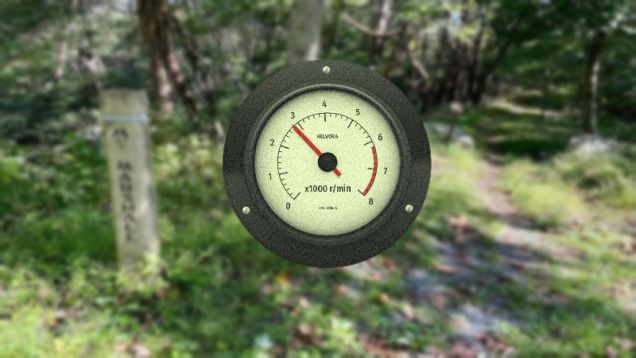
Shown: 2800 rpm
